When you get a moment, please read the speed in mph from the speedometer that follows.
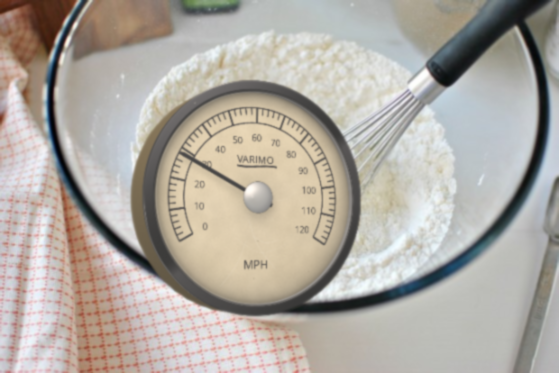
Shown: 28 mph
